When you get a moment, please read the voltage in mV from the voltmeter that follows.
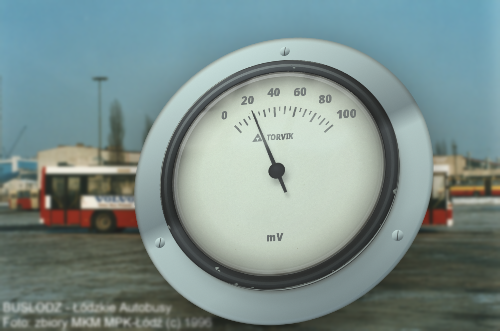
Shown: 20 mV
